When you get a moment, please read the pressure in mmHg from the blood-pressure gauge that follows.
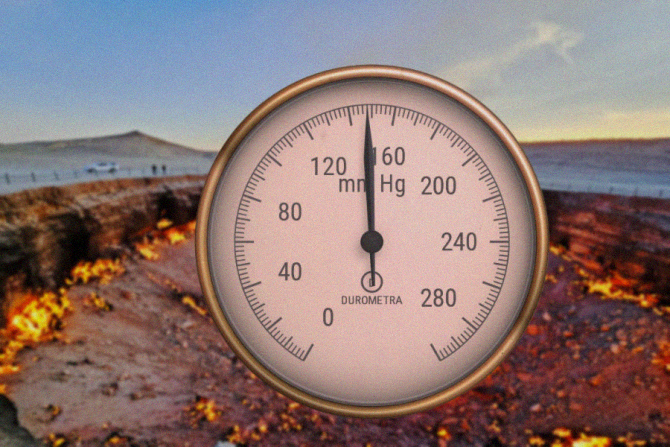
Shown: 148 mmHg
